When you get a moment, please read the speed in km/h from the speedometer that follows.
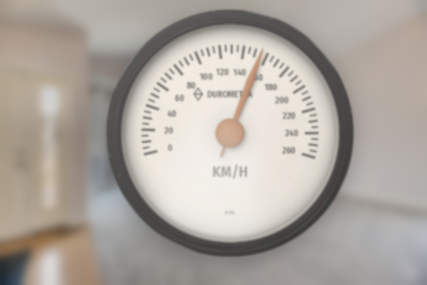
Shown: 155 km/h
